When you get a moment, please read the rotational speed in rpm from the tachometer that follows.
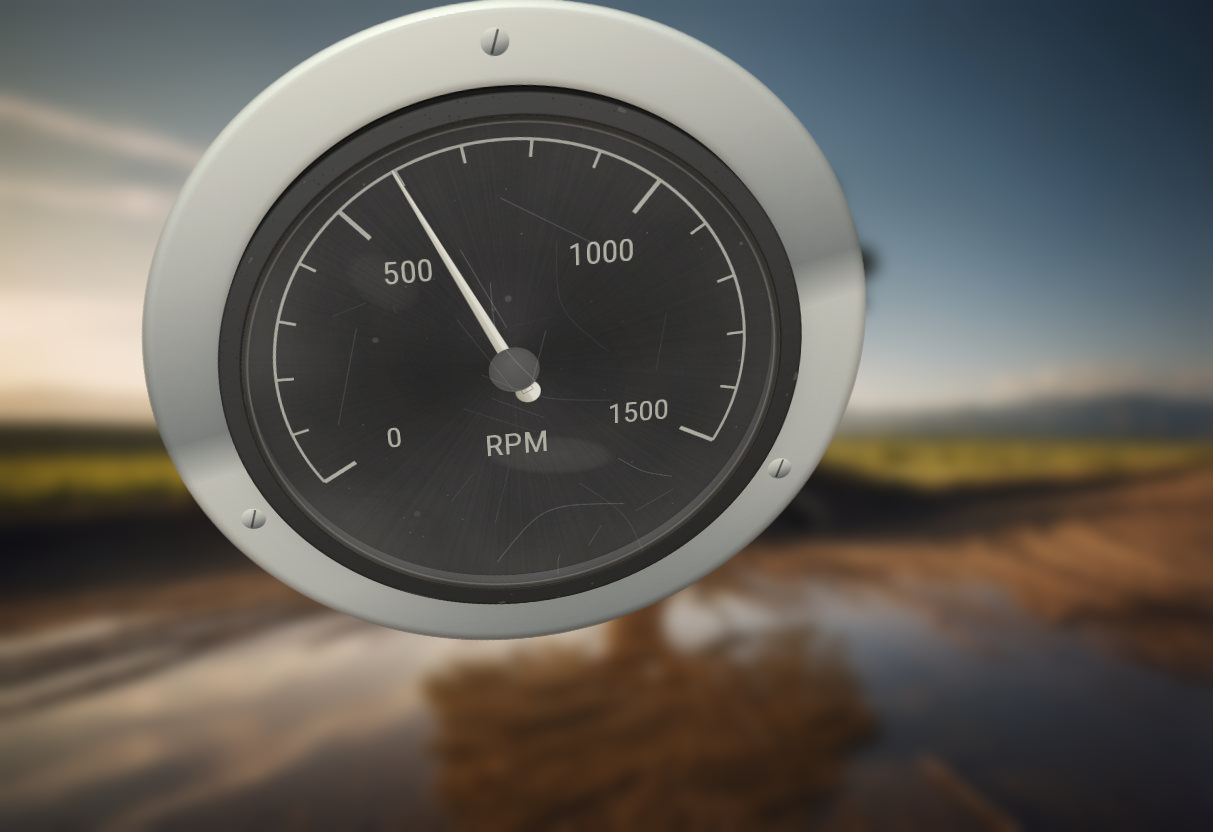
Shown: 600 rpm
